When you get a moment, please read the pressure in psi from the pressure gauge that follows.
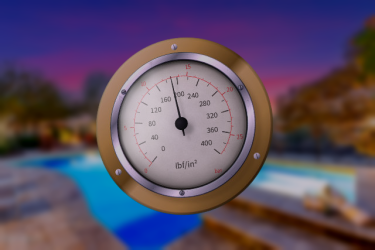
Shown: 190 psi
